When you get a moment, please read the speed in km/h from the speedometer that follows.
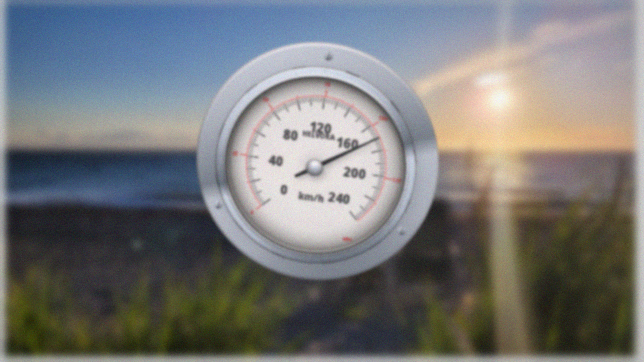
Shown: 170 km/h
